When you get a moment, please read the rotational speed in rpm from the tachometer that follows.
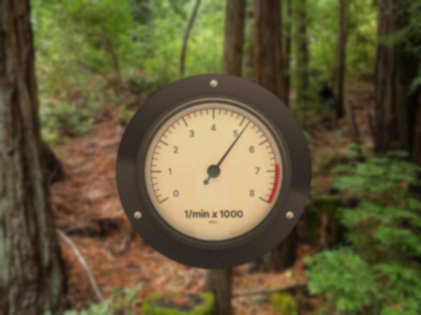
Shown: 5200 rpm
